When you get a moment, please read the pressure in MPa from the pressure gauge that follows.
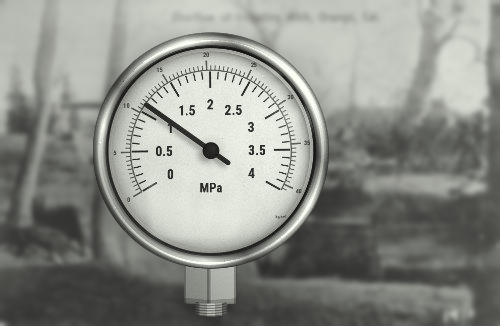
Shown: 1.1 MPa
